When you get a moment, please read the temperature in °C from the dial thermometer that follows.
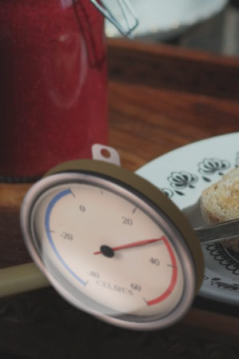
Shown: 30 °C
